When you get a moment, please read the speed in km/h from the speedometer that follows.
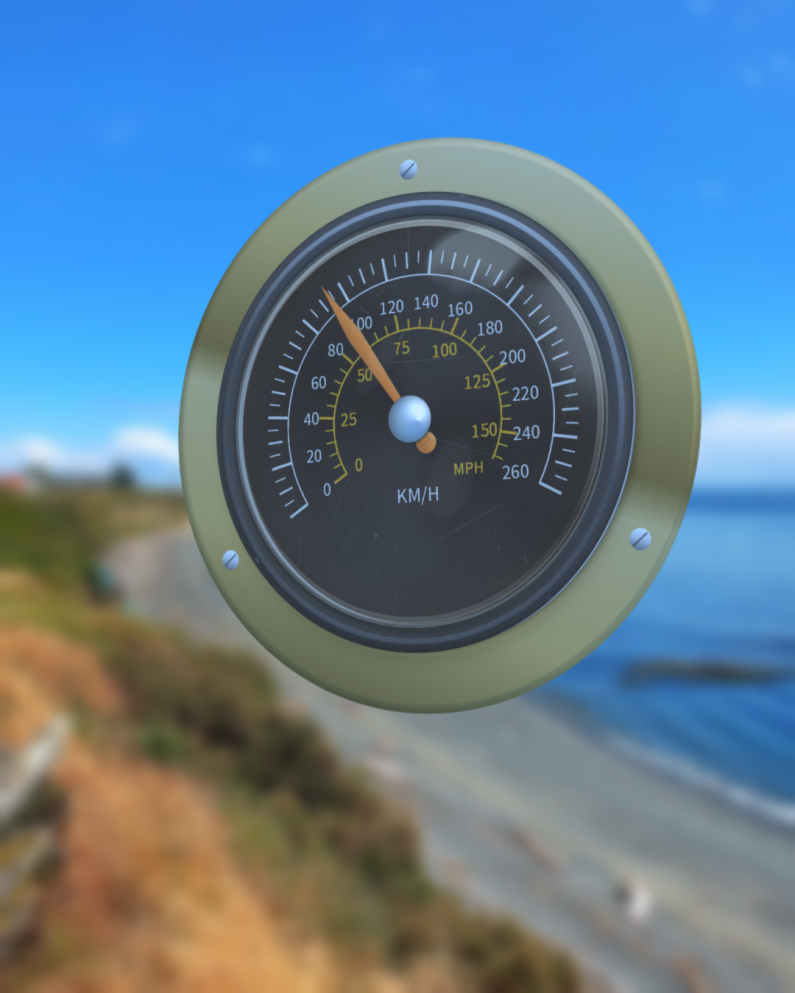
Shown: 95 km/h
